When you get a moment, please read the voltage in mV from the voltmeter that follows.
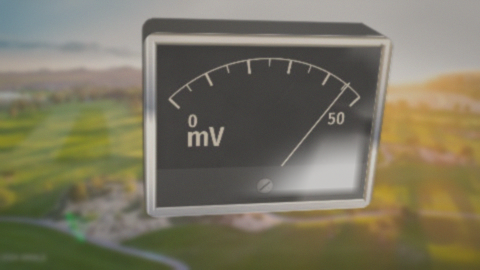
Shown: 45 mV
